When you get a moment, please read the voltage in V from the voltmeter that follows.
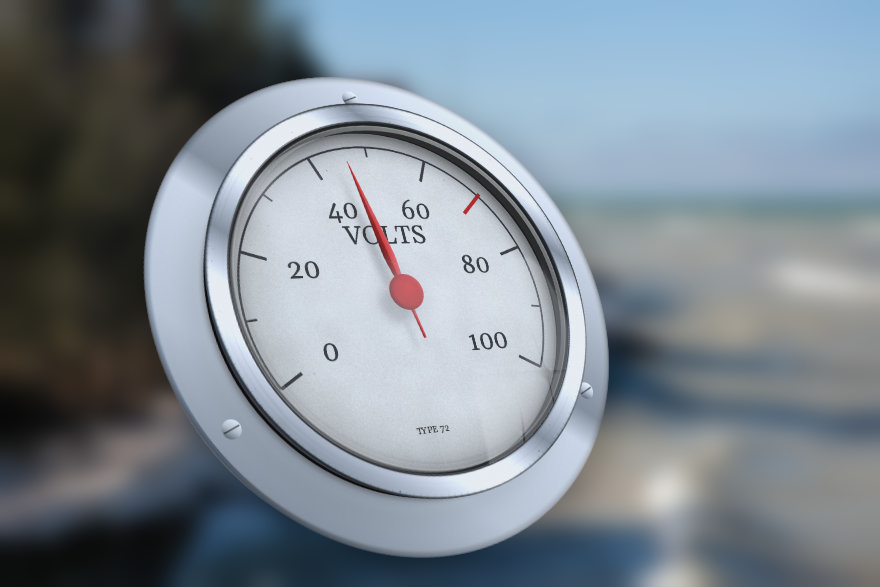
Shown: 45 V
